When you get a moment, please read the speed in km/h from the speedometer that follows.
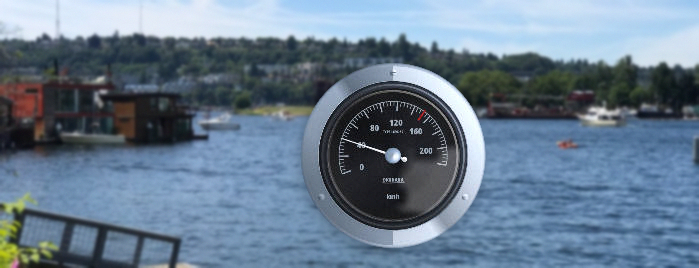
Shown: 40 km/h
